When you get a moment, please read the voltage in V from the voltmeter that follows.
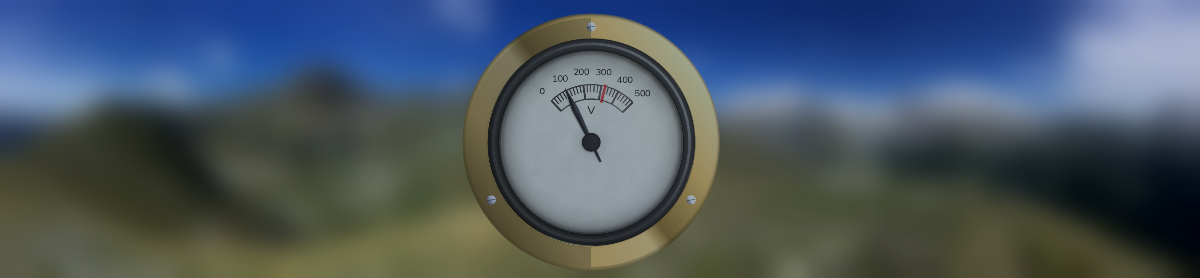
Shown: 100 V
